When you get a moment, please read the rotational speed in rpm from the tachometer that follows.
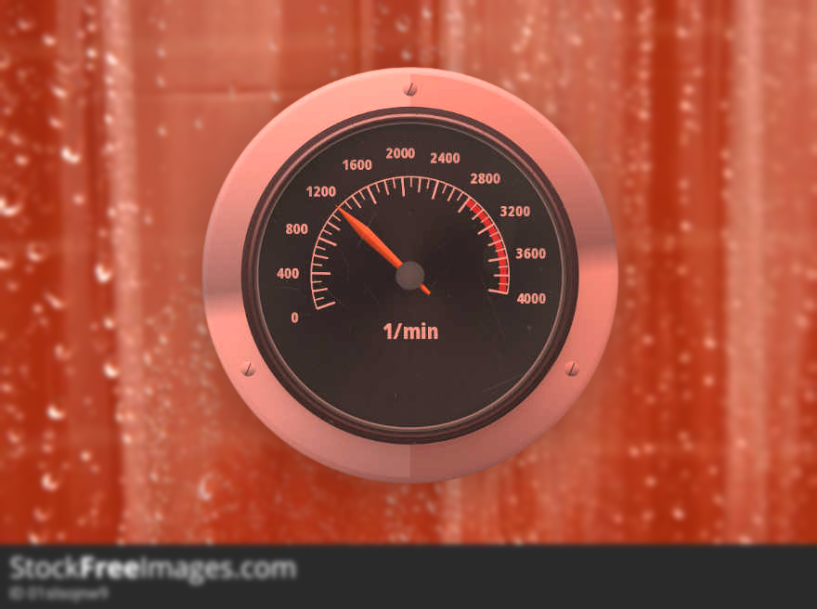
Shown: 1200 rpm
